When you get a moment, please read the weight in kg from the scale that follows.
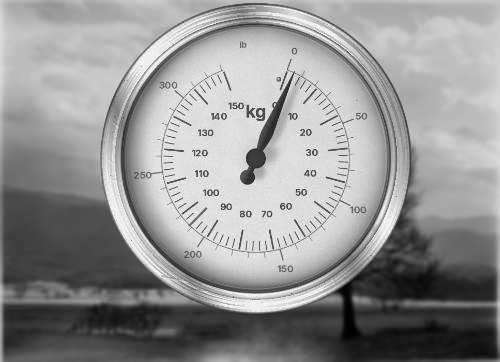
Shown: 2 kg
